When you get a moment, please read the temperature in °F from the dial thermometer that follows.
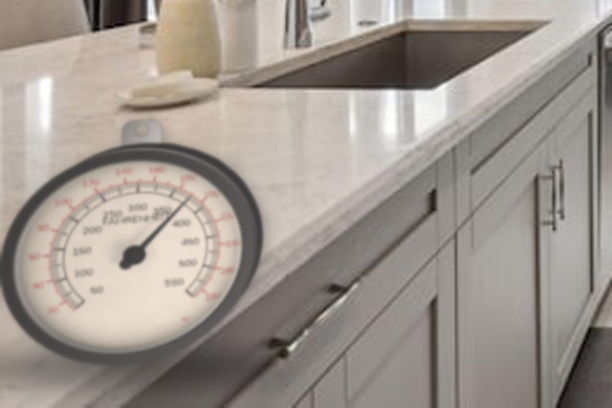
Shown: 375 °F
